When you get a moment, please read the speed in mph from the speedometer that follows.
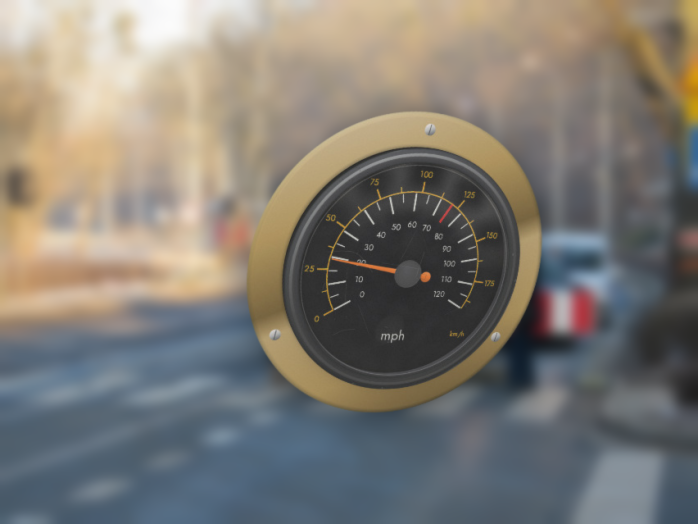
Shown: 20 mph
